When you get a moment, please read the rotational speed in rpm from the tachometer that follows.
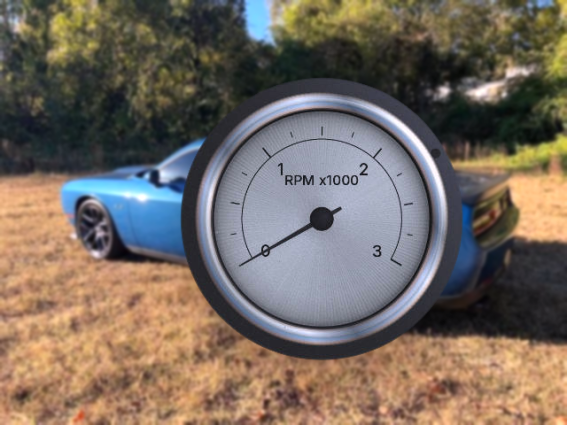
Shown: 0 rpm
